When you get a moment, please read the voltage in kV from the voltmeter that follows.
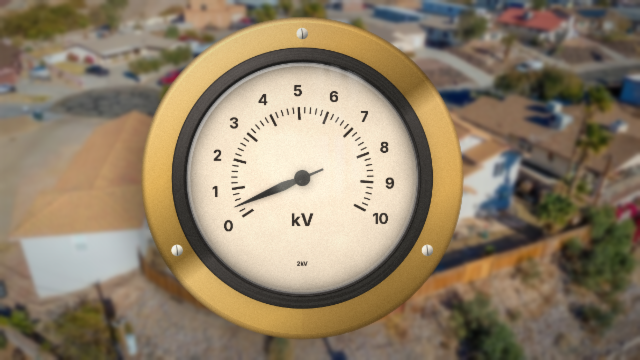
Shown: 0.4 kV
